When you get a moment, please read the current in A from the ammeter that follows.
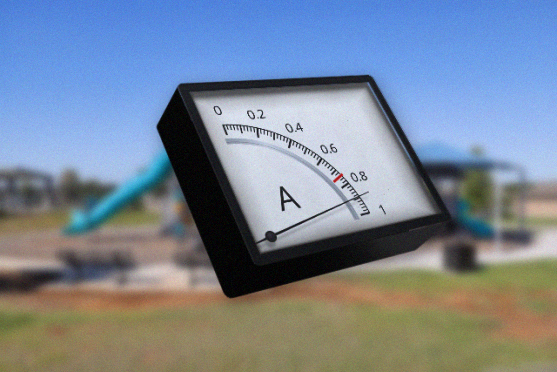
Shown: 0.9 A
